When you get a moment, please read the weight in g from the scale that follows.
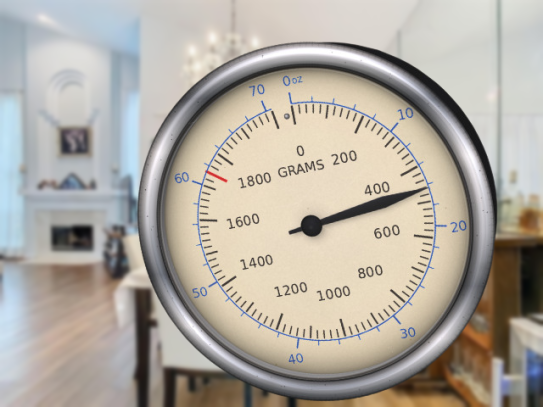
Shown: 460 g
